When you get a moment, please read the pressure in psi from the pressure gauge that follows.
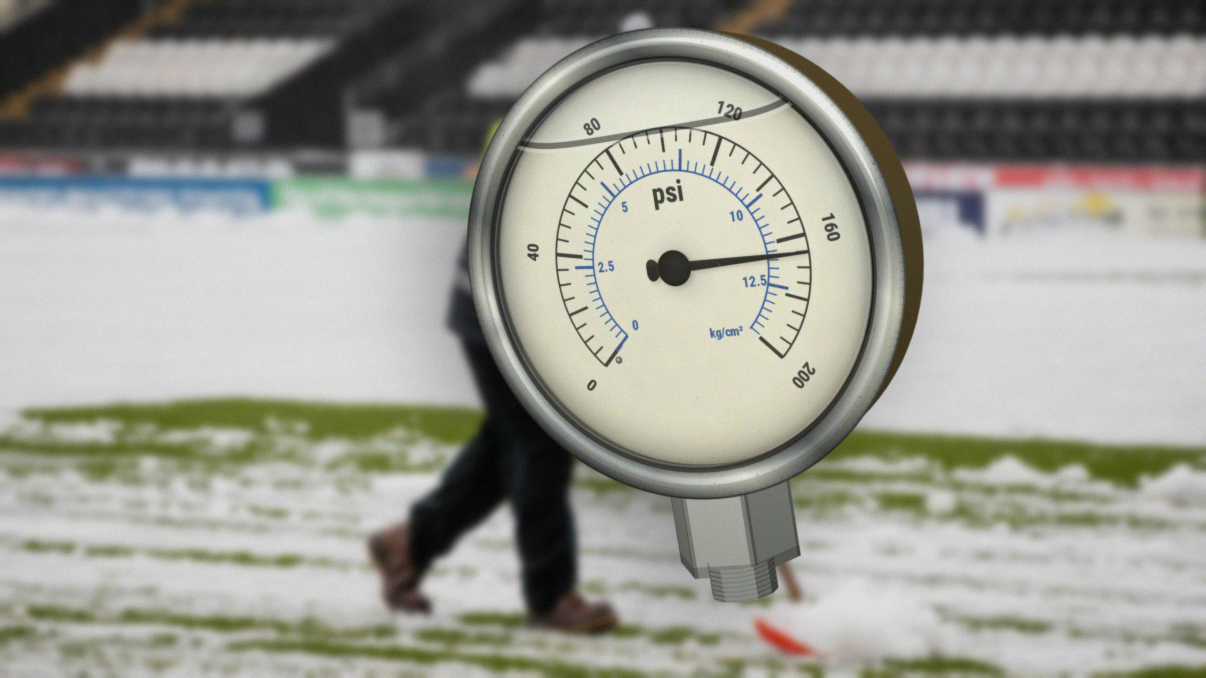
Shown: 165 psi
